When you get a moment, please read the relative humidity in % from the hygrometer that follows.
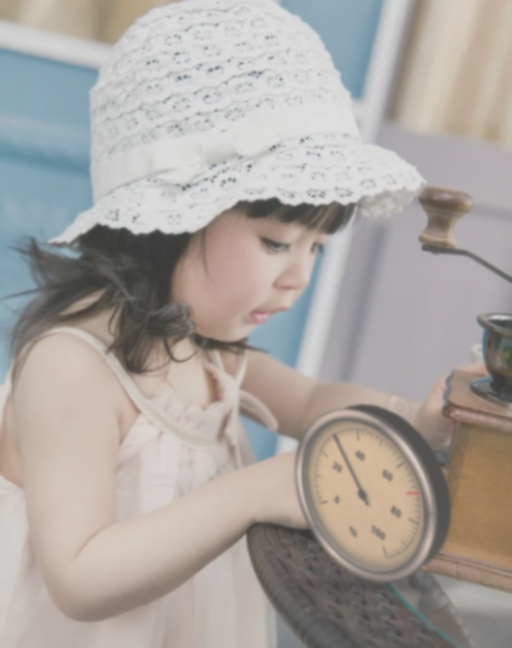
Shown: 30 %
